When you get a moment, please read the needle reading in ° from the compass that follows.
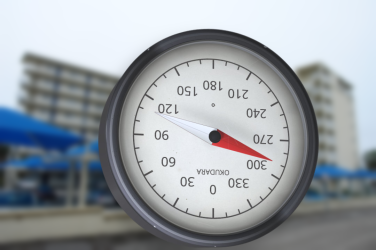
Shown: 290 °
